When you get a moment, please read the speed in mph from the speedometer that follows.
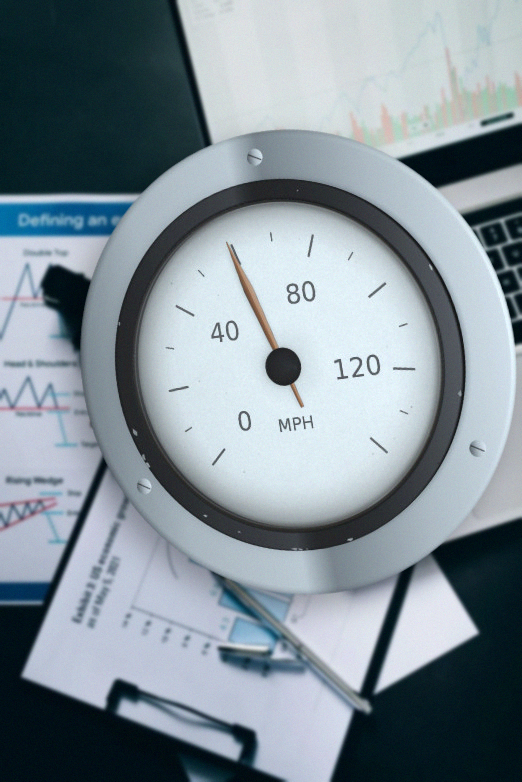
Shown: 60 mph
